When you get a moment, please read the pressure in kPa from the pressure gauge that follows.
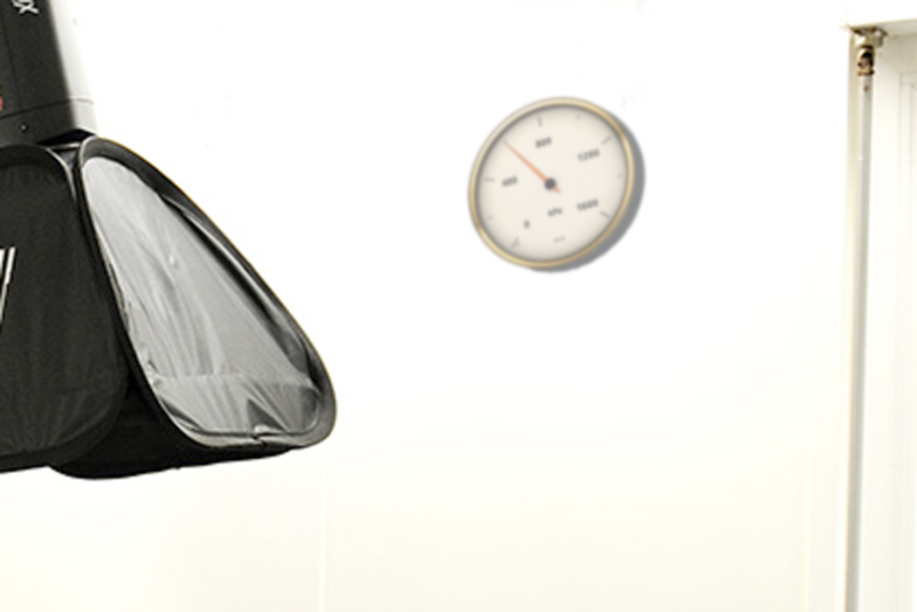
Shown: 600 kPa
